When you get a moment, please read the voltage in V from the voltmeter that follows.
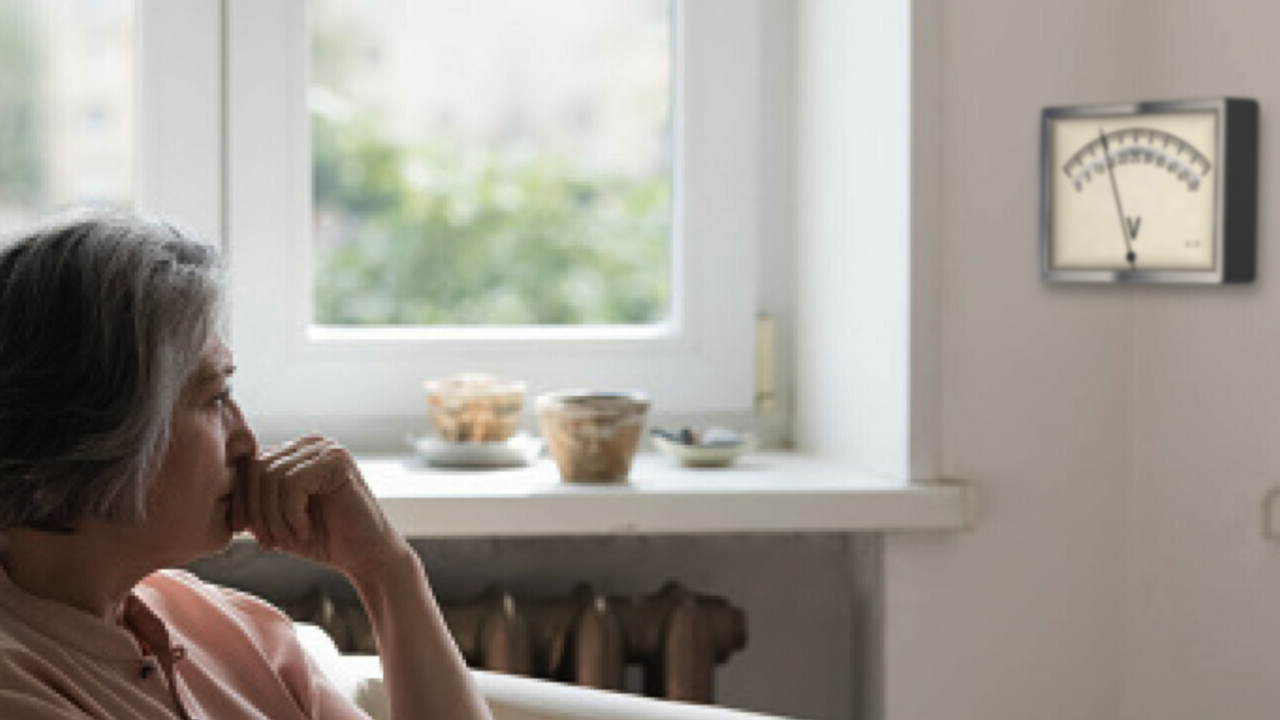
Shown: 15 V
